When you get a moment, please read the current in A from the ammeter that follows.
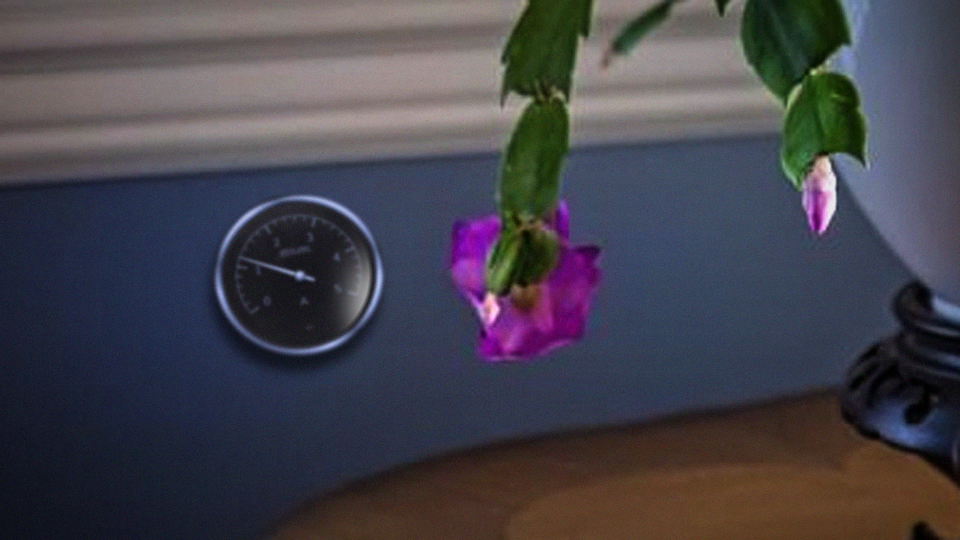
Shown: 1.2 A
